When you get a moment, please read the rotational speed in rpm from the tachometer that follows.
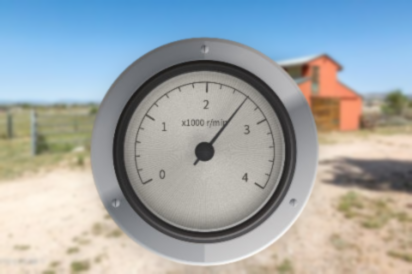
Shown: 2600 rpm
